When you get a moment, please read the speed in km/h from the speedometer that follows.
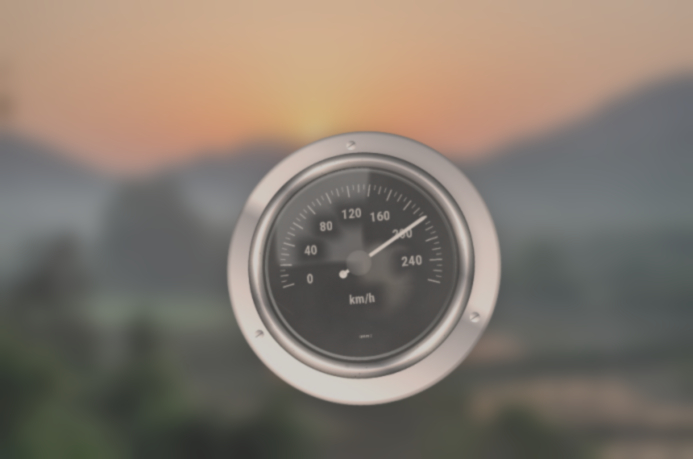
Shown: 200 km/h
